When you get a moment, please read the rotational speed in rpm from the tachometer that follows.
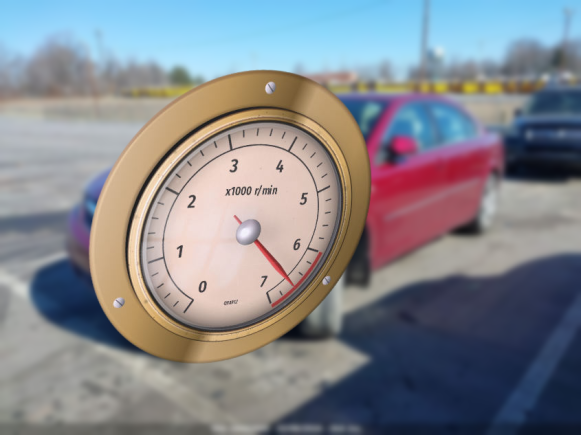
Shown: 6600 rpm
